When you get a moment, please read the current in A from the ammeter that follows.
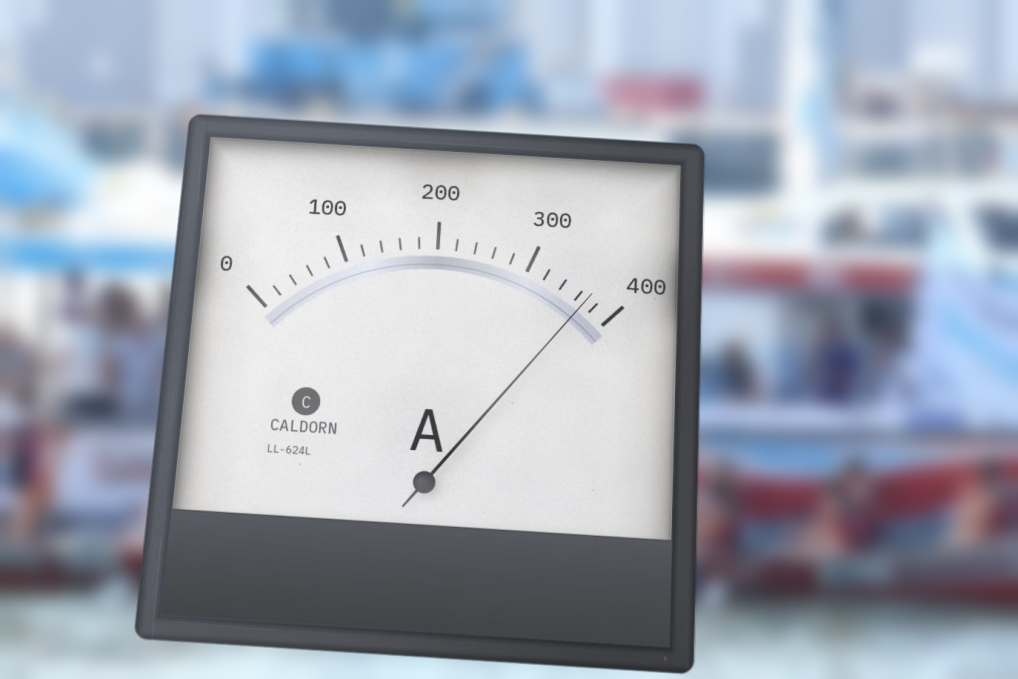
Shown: 370 A
